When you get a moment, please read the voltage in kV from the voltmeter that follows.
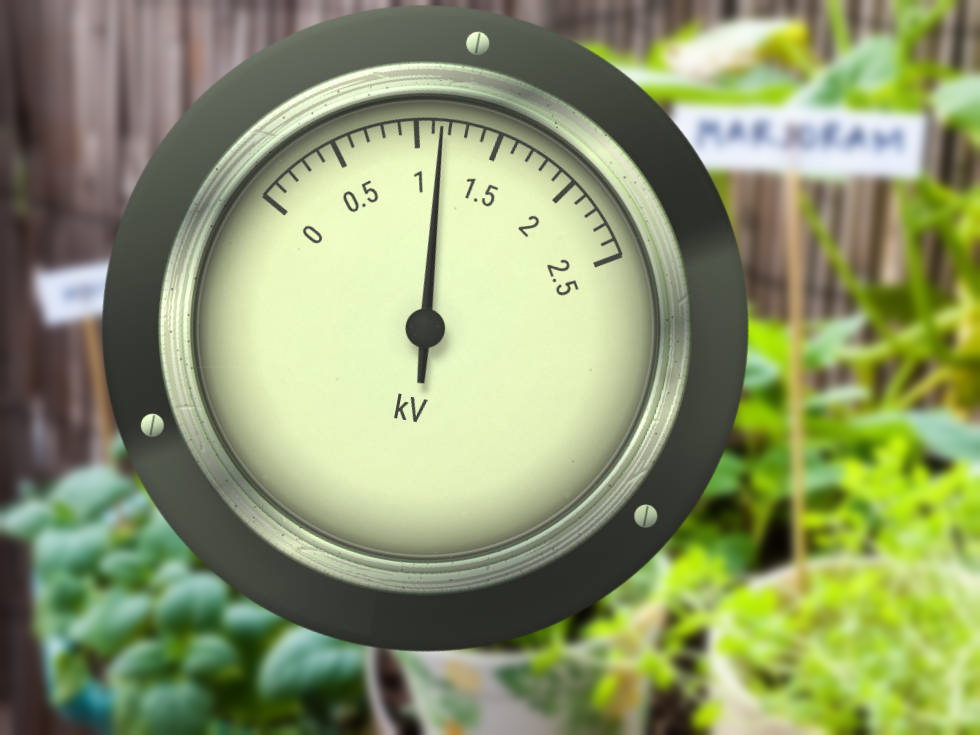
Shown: 1.15 kV
